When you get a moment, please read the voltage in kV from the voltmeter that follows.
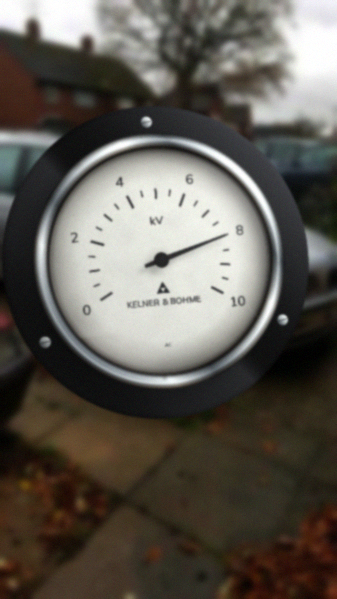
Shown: 8 kV
